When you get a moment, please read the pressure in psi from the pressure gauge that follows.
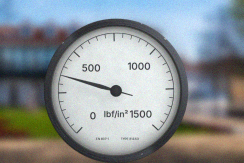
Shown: 350 psi
